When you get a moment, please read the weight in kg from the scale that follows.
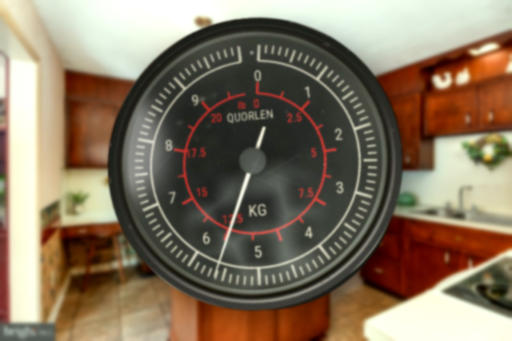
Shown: 5.6 kg
